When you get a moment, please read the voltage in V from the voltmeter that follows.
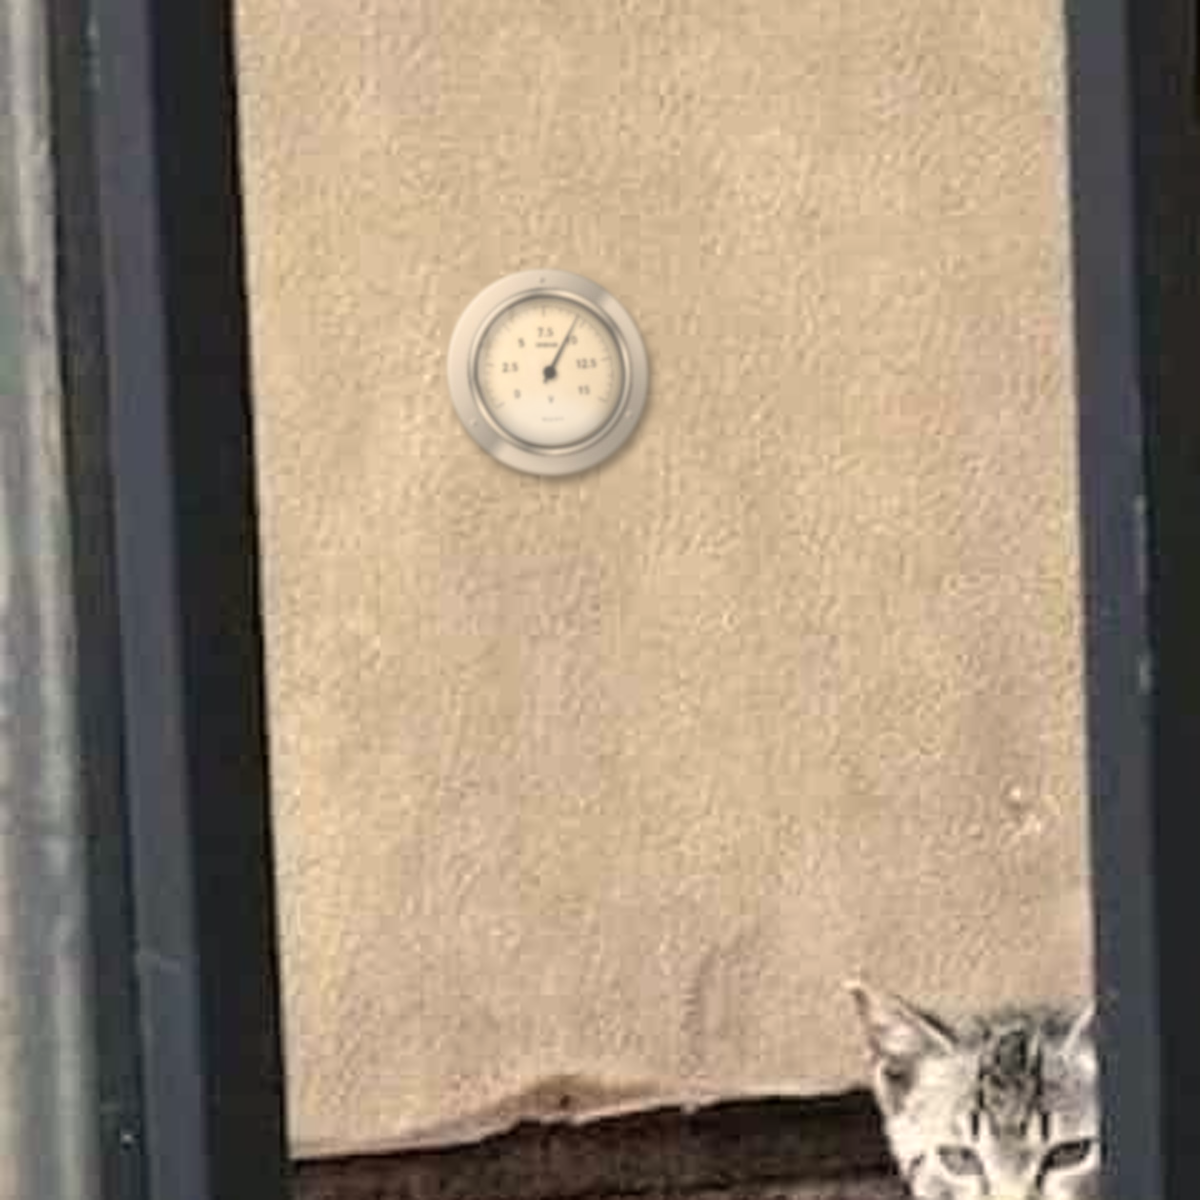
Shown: 9.5 V
